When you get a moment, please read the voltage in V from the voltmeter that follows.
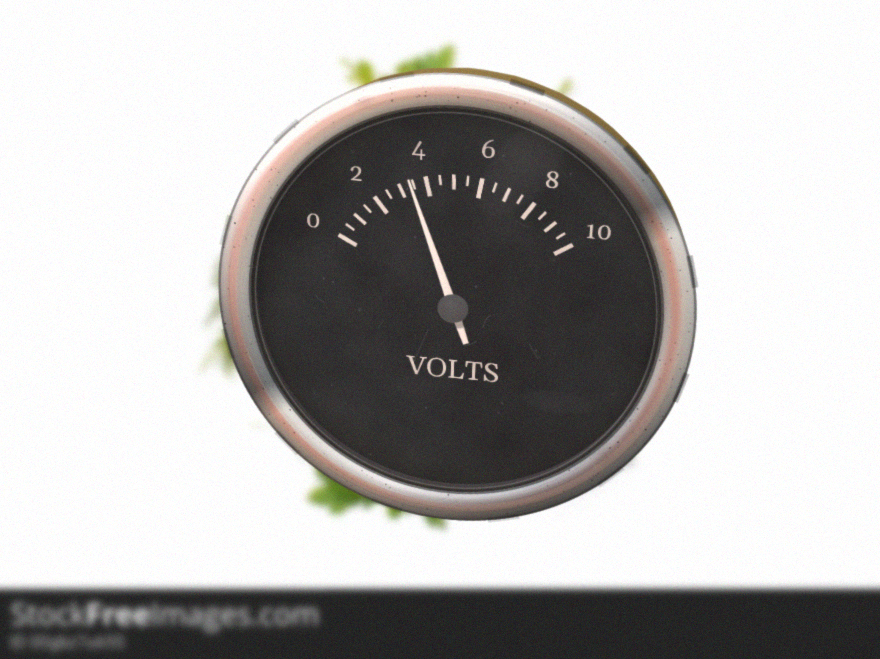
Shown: 3.5 V
